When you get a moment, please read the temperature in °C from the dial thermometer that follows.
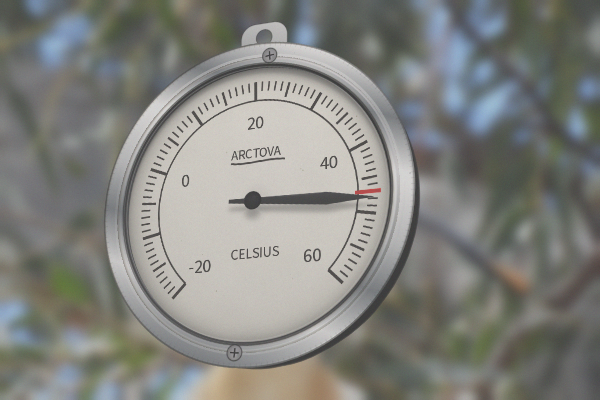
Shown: 48 °C
